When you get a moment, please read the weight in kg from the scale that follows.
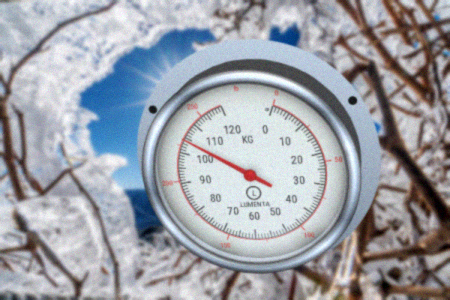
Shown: 105 kg
